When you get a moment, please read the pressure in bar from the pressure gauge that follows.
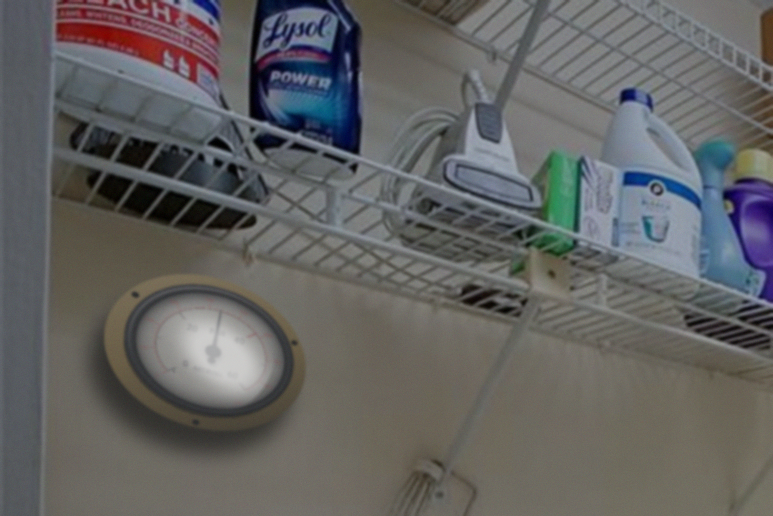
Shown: 30 bar
